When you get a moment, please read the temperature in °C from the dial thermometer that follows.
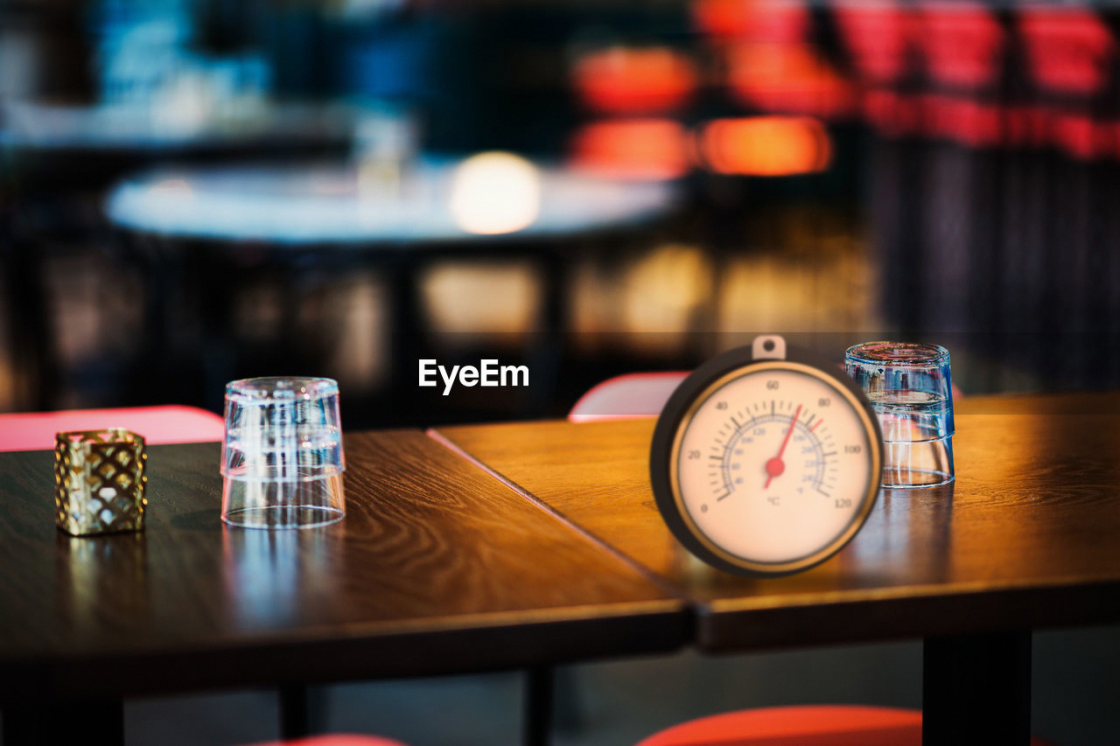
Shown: 72 °C
